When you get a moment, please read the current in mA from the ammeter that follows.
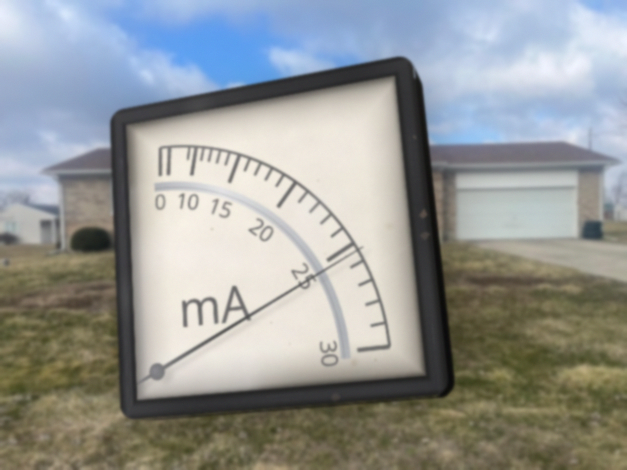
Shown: 25.5 mA
